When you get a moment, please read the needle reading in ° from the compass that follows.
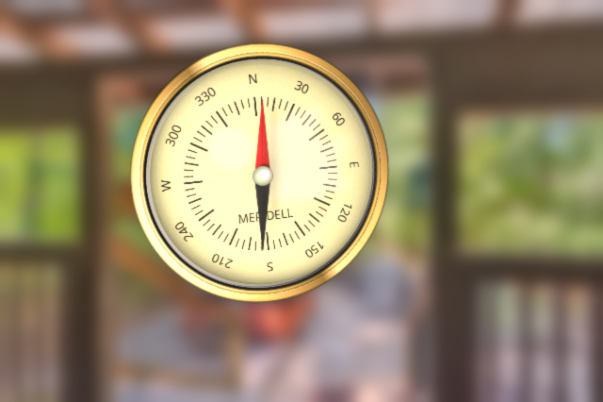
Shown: 5 °
